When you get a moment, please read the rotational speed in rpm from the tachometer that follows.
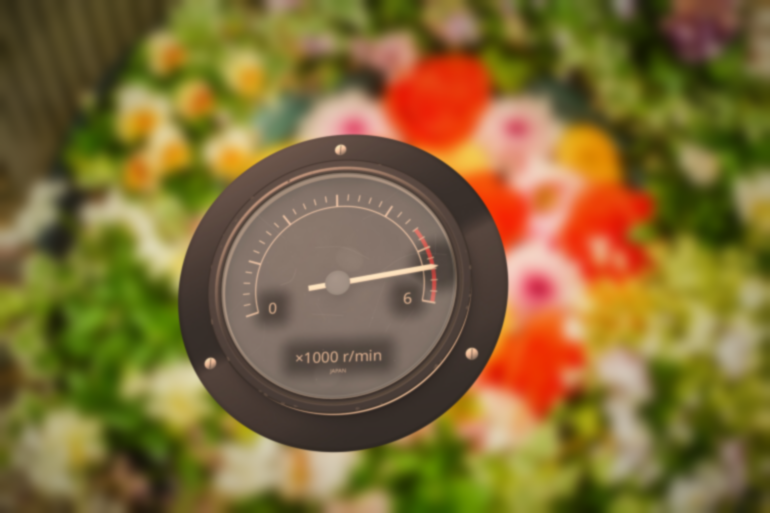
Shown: 5400 rpm
